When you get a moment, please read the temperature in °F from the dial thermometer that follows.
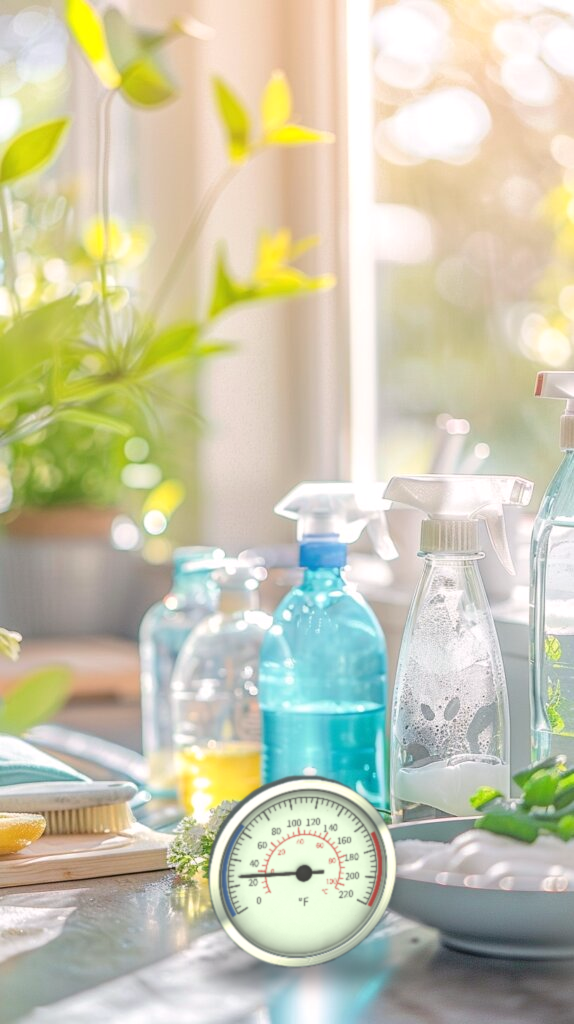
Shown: 28 °F
